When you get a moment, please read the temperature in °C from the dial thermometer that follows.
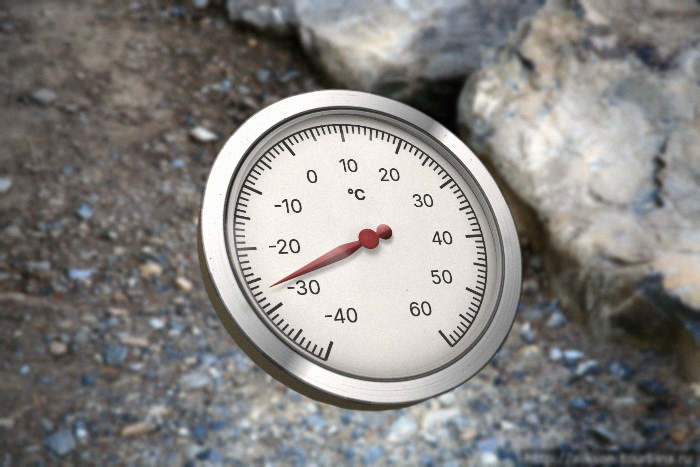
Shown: -27 °C
